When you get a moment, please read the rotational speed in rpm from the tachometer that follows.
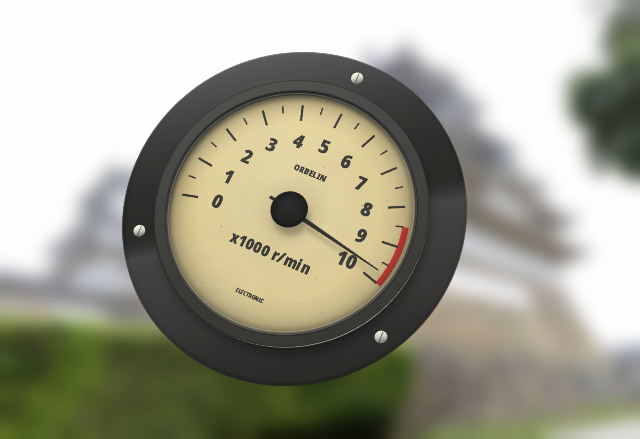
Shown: 9750 rpm
